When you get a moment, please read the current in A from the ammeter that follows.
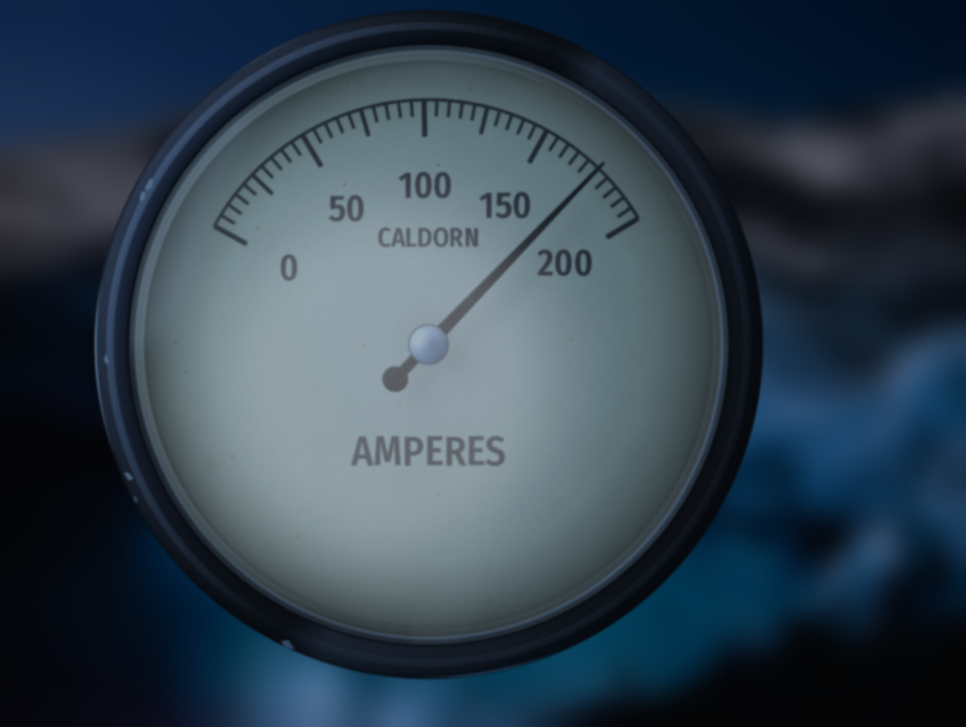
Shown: 175 A
